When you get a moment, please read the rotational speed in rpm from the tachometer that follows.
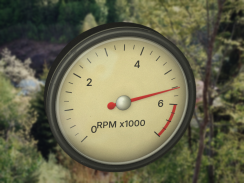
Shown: 5500 rpm
